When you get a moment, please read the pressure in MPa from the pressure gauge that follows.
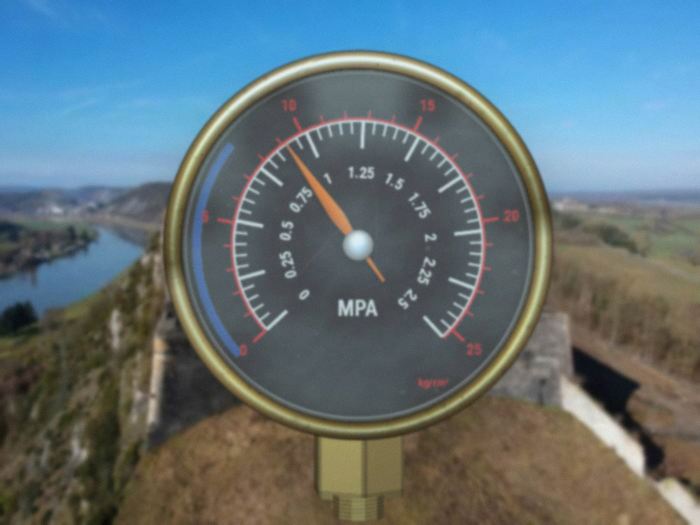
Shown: 0.9 MPa
